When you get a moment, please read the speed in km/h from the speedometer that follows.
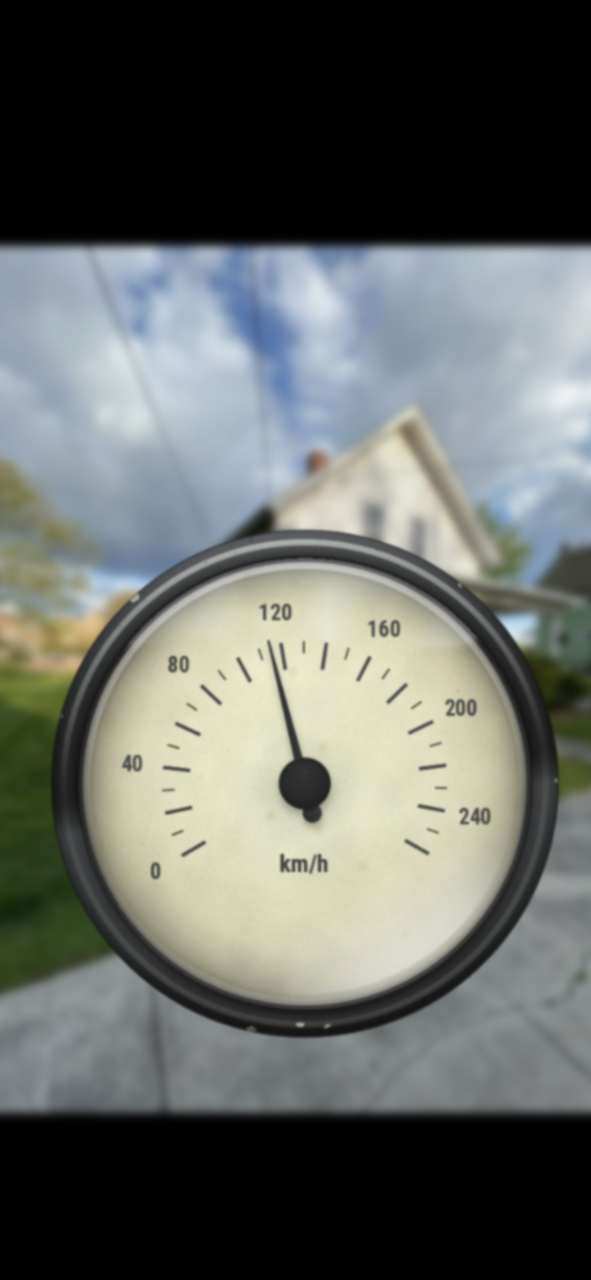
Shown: 115 km/h
